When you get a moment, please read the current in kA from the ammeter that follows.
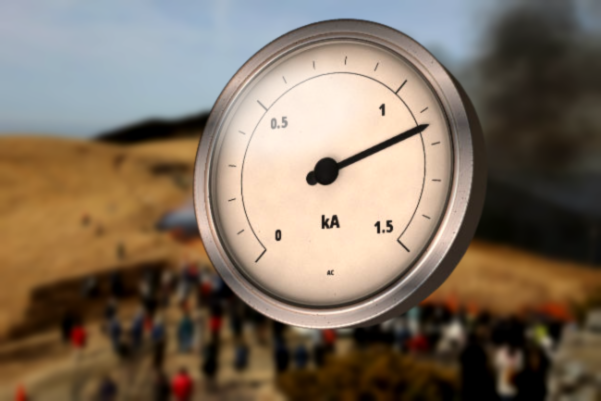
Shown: 1.15 kA
